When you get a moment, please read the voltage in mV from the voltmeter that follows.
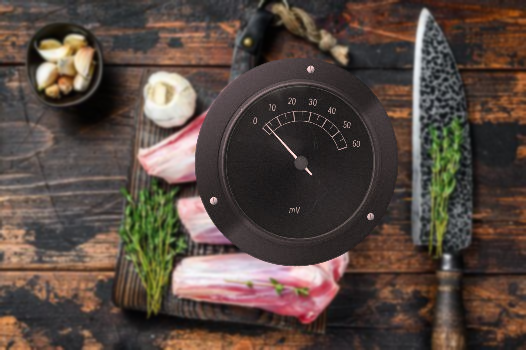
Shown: 2.5 mV
